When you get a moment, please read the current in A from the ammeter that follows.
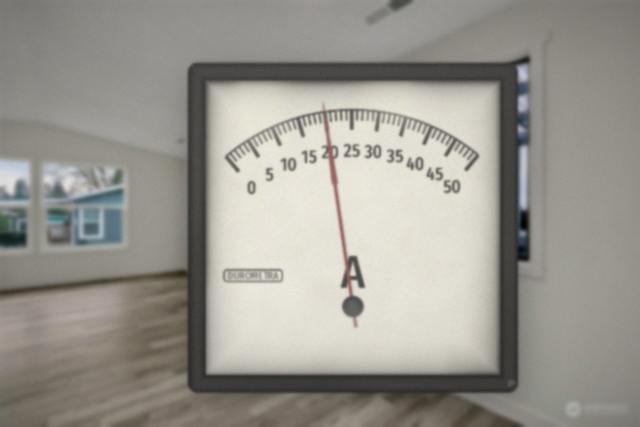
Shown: 20 A
